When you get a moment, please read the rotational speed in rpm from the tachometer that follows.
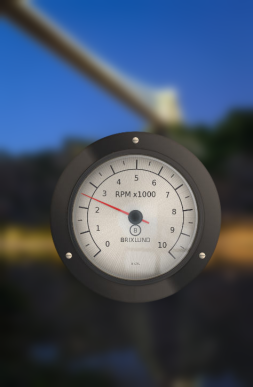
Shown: 2500 rpm
